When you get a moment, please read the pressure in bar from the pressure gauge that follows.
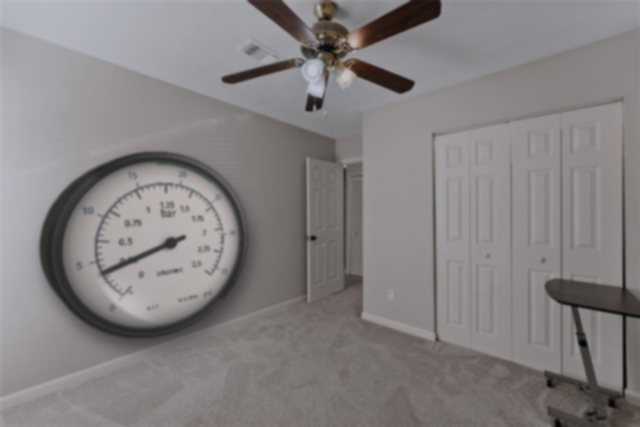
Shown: 0.25 bar
